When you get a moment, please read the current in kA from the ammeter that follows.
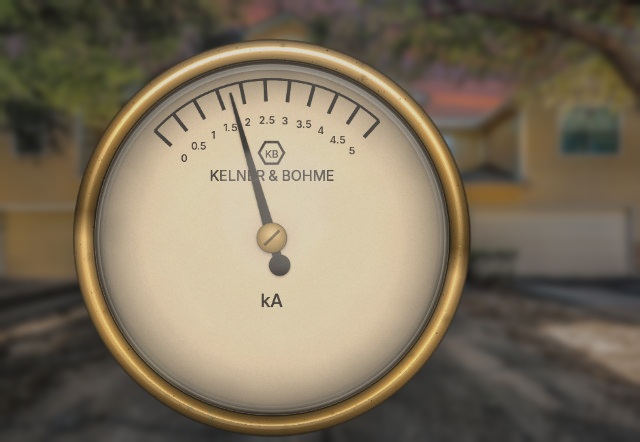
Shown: 1.75 kA
